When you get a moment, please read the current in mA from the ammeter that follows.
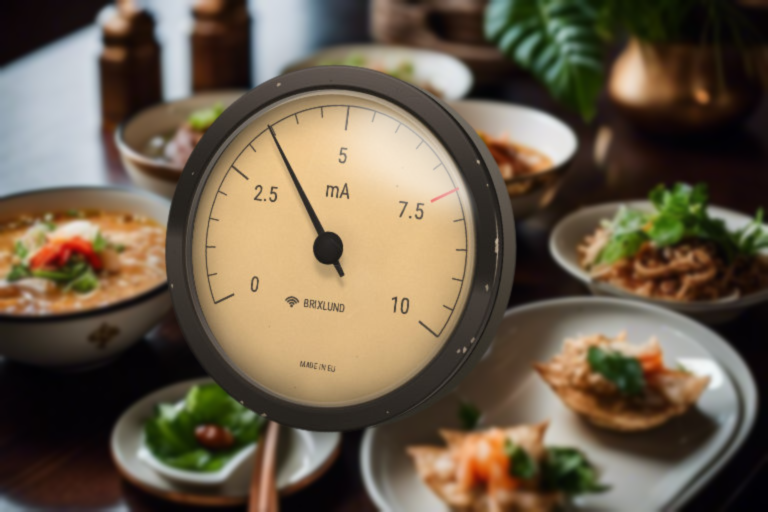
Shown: 3.5 mA
